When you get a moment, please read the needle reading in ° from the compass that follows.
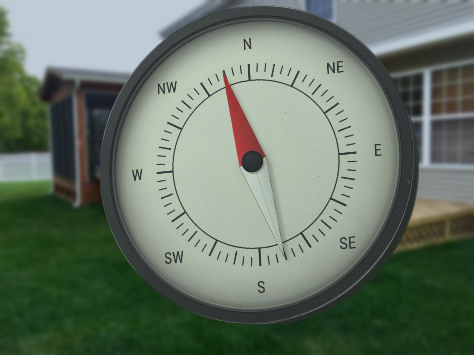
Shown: 345 °
